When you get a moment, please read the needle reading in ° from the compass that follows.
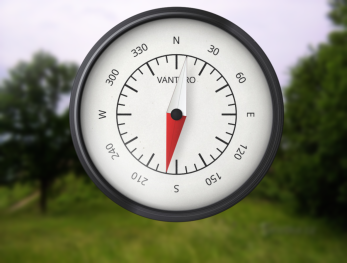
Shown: 190 °
